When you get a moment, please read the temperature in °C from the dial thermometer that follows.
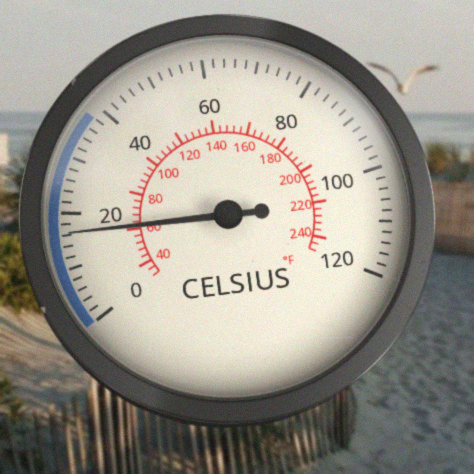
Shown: 16 °C
